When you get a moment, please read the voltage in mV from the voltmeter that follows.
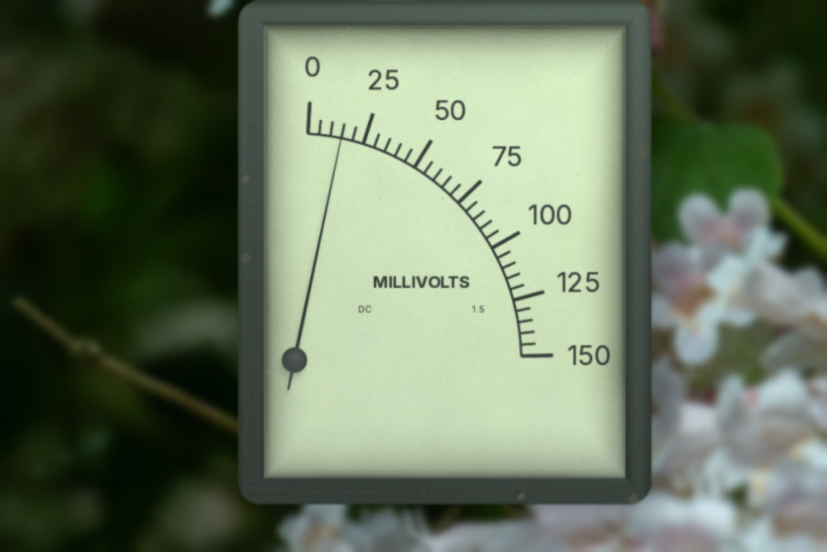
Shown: 15 mV
